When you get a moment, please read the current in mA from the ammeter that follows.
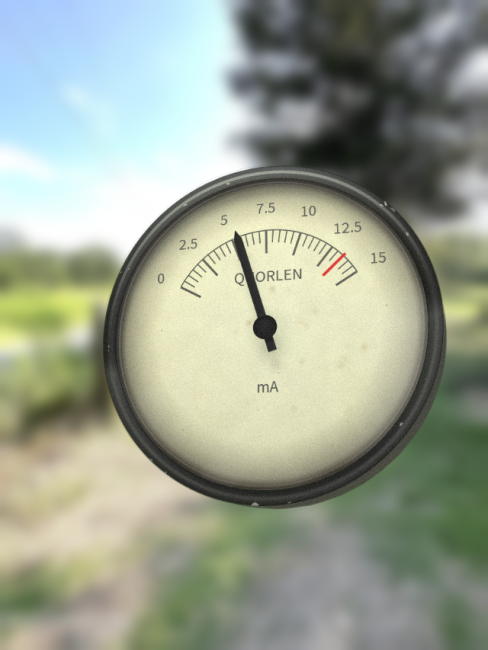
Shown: 5.5 mA
